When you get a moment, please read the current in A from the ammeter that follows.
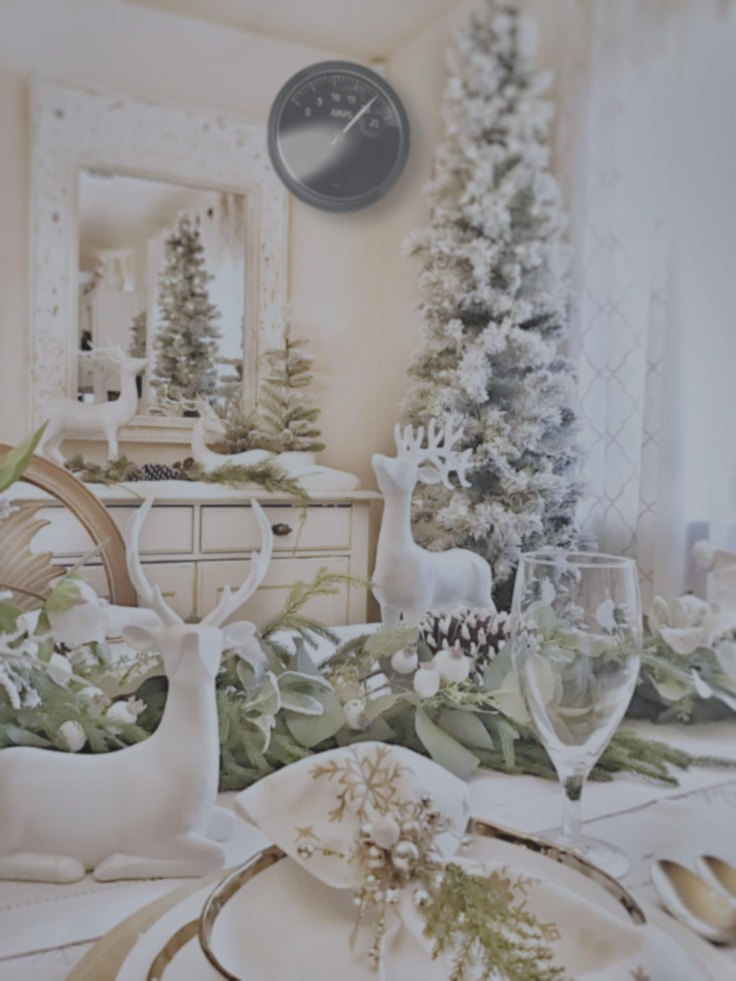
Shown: 20 A
